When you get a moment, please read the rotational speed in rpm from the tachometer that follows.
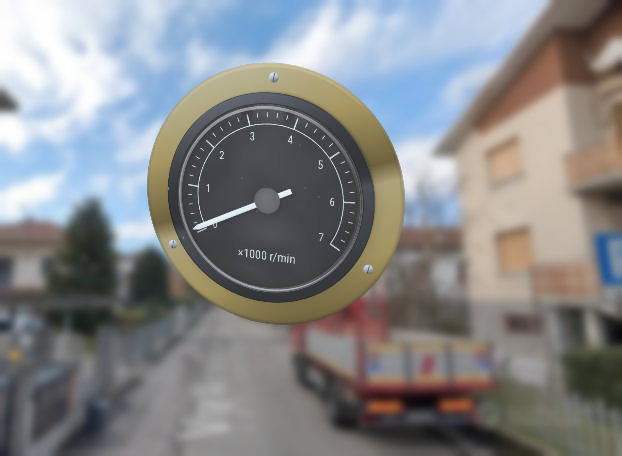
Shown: 100 rpm
